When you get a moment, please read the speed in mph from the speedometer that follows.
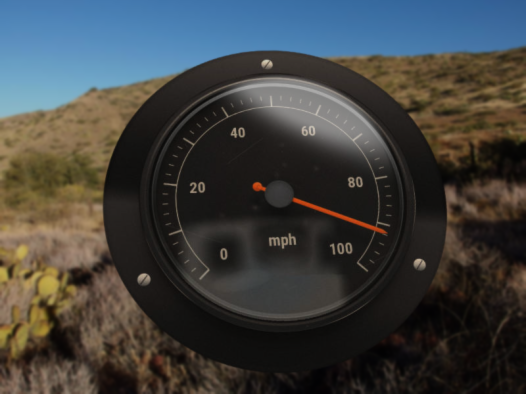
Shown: 92 mph
